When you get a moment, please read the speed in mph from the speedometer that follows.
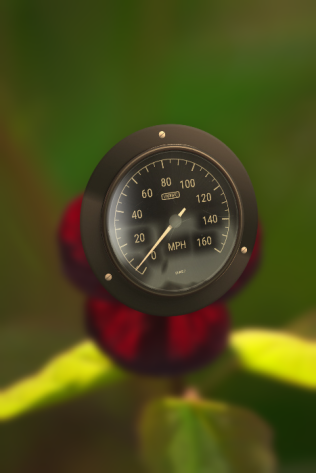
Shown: 5 mph
